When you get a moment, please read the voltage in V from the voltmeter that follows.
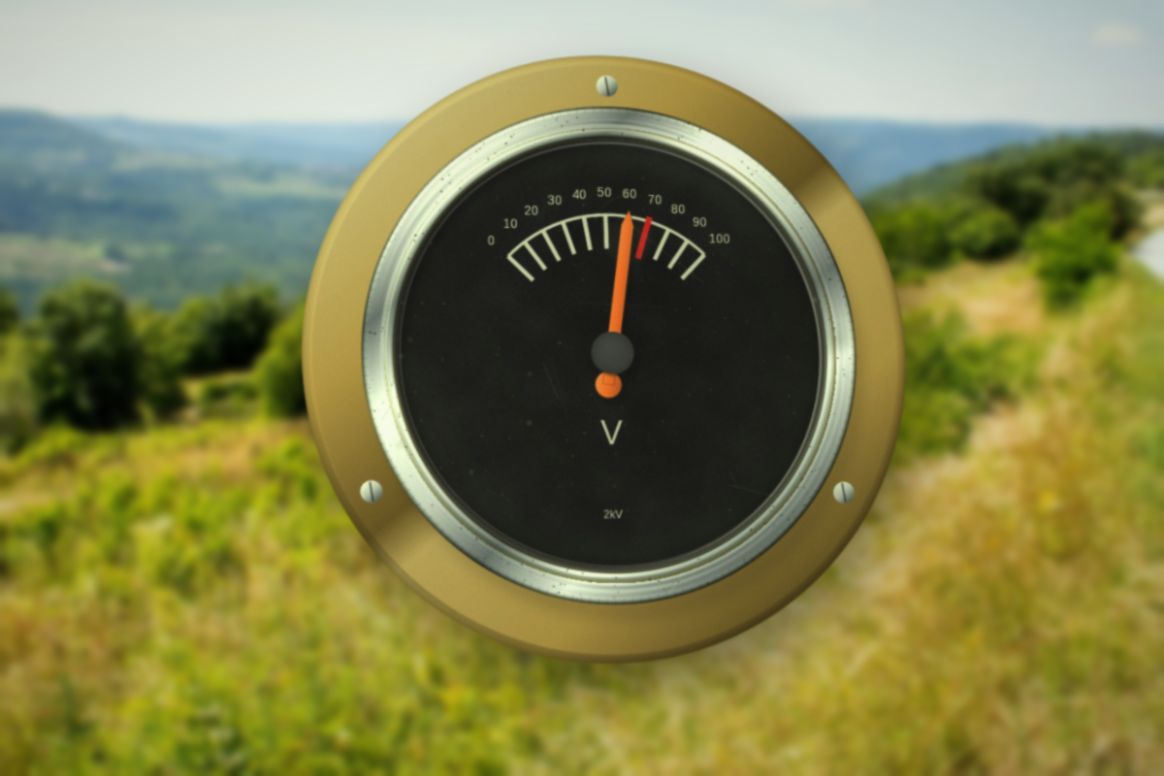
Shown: 60 V
